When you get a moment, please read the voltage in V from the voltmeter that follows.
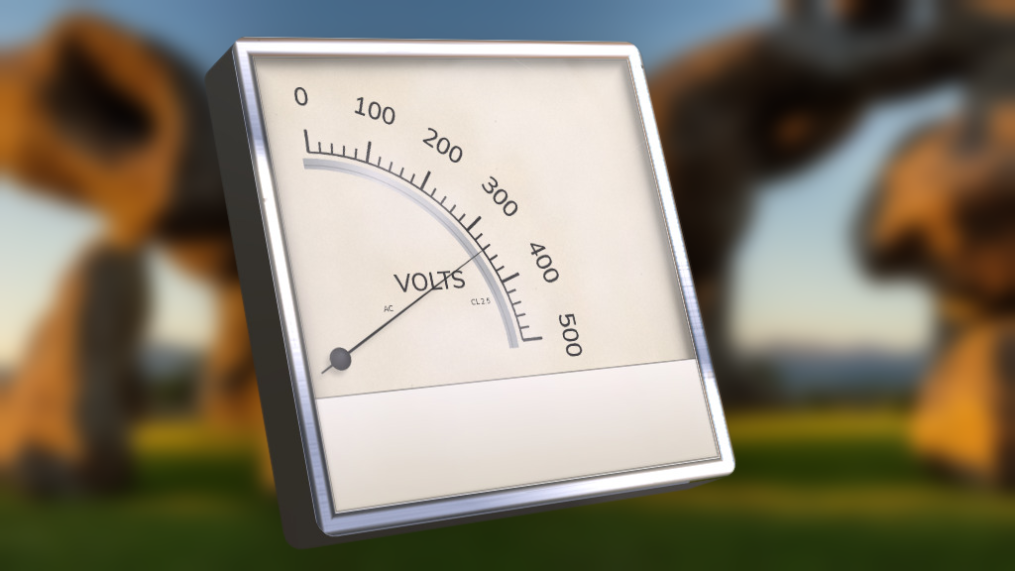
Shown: 340 V
